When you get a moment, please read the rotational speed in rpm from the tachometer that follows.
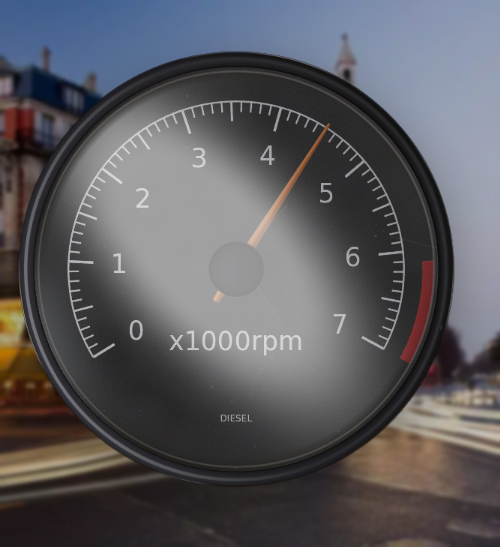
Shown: 4500 rpm
